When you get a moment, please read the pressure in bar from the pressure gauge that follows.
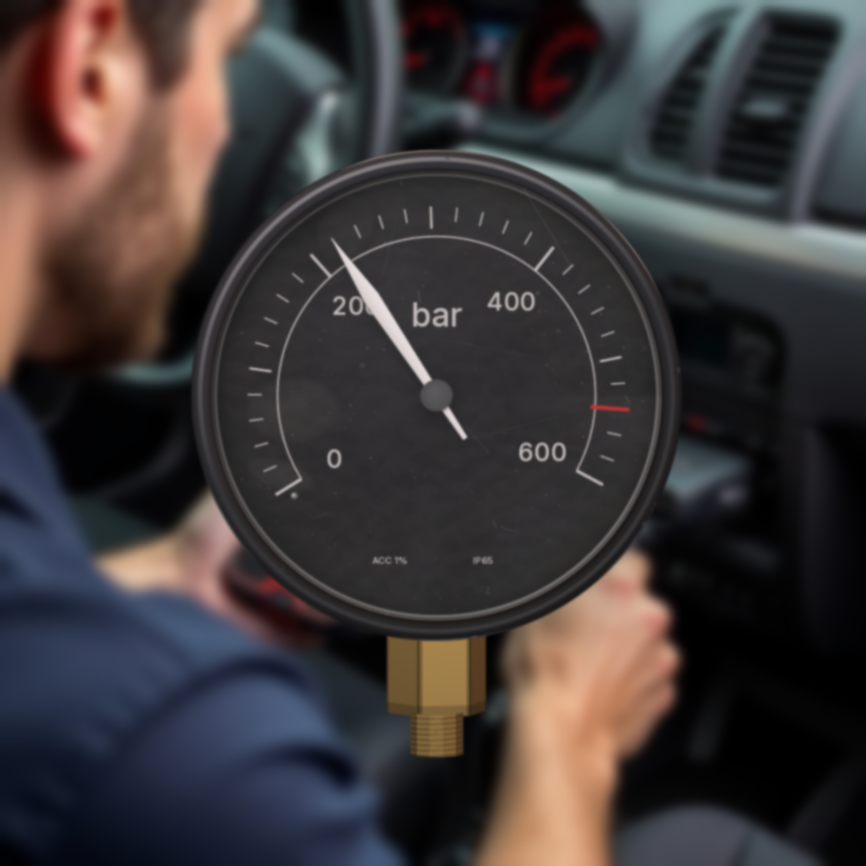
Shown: 220 bar
